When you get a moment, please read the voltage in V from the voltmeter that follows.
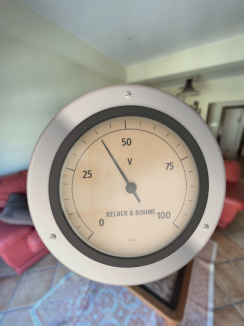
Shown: 40 V
